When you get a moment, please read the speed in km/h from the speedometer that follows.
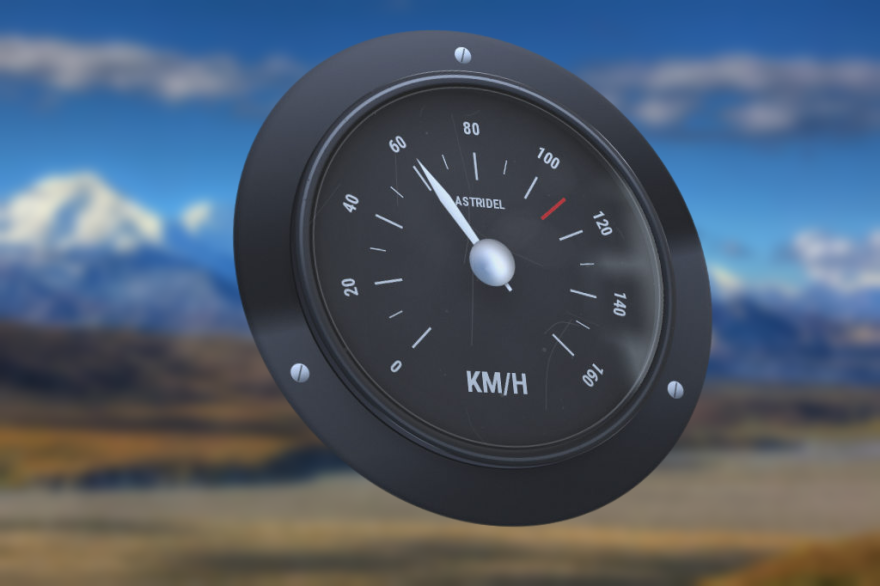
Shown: 60 km/h
